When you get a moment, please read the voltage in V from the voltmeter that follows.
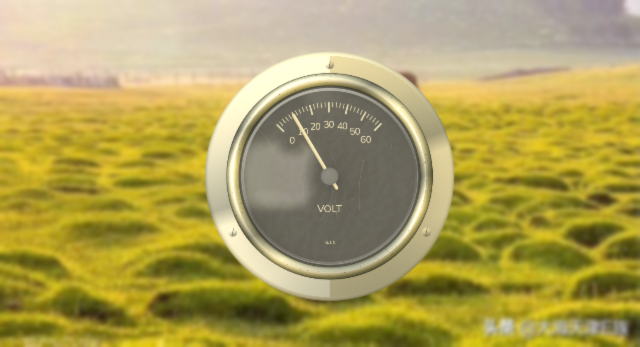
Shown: 10 V
